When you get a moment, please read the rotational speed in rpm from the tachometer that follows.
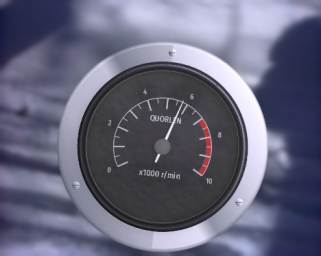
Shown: 5750 rpm
